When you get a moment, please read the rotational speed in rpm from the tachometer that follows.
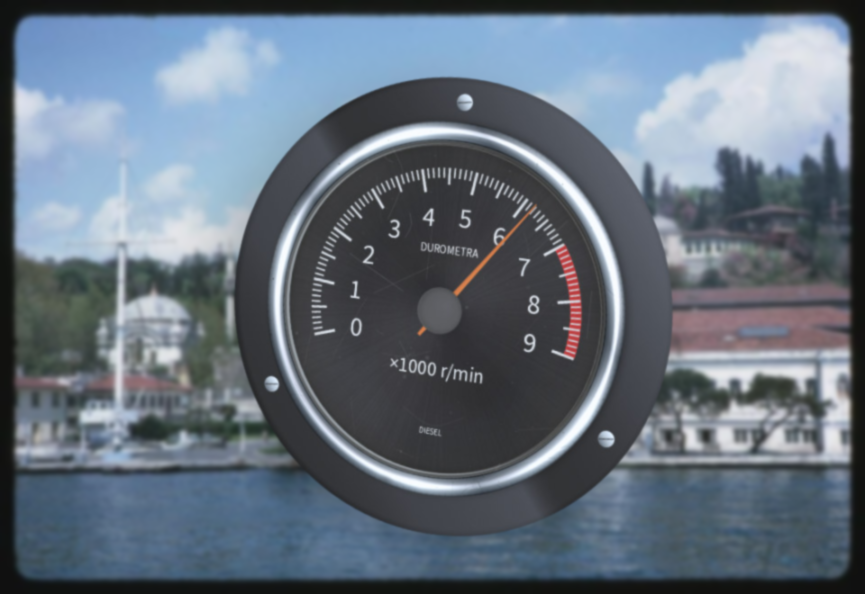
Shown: 6200 rpm
